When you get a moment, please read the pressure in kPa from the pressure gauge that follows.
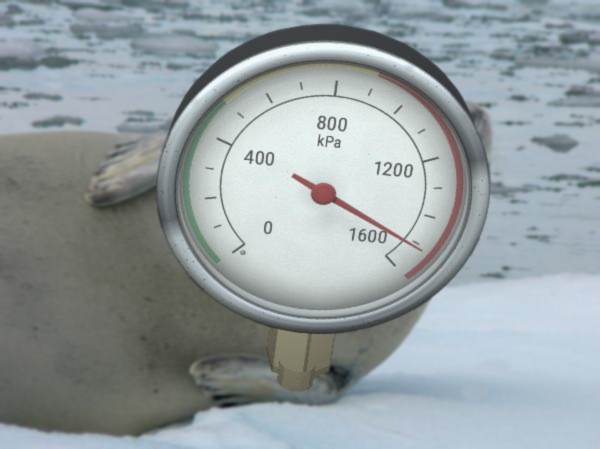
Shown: 1500 kPa
